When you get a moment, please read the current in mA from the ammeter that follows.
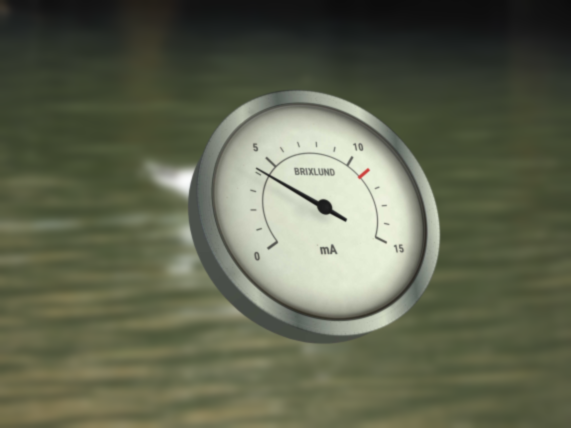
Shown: 4 mA
